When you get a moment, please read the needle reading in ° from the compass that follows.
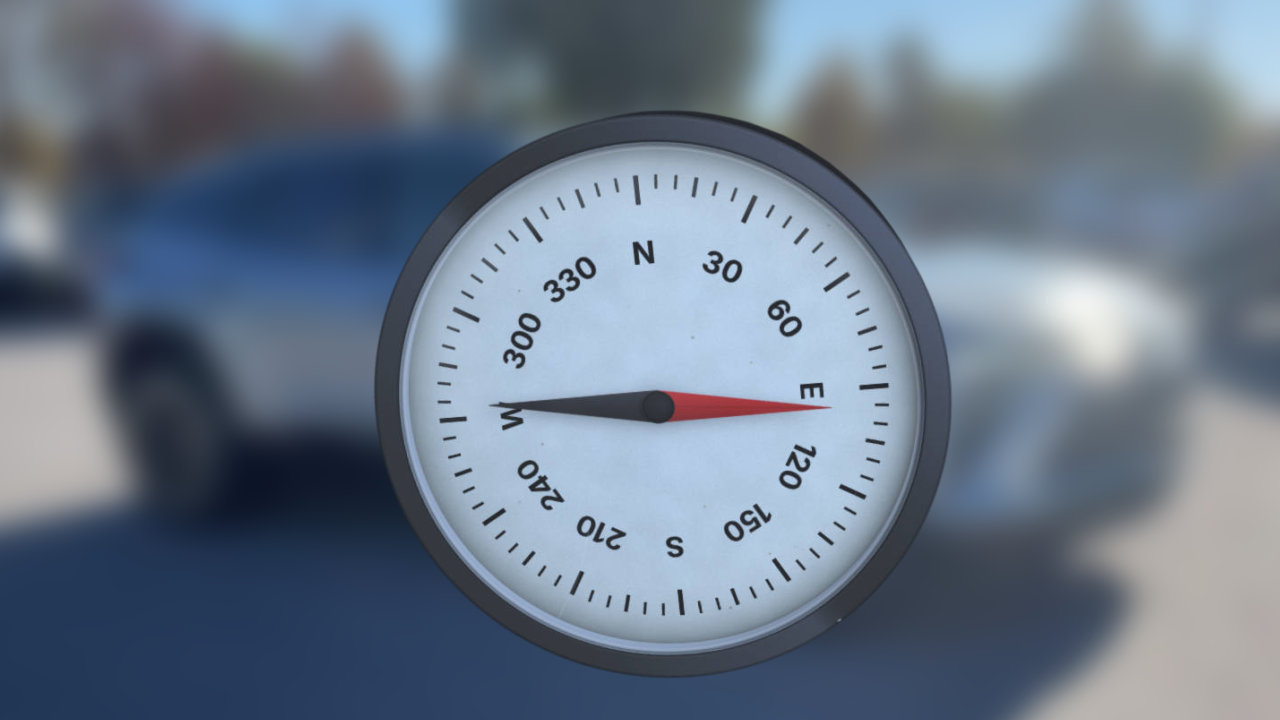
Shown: 95 °
